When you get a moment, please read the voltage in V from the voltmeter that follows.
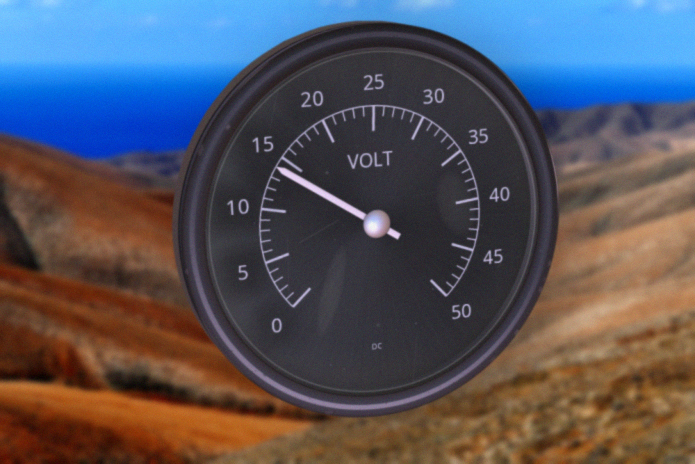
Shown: 14 V
